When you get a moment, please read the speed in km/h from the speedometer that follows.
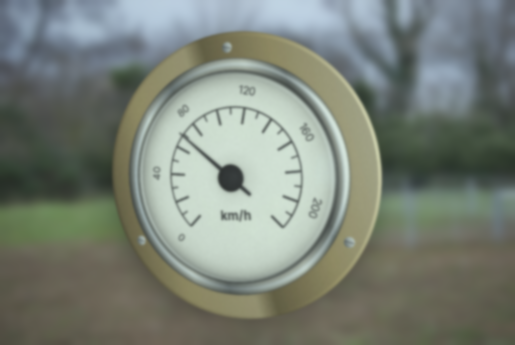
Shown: 70 km/h
